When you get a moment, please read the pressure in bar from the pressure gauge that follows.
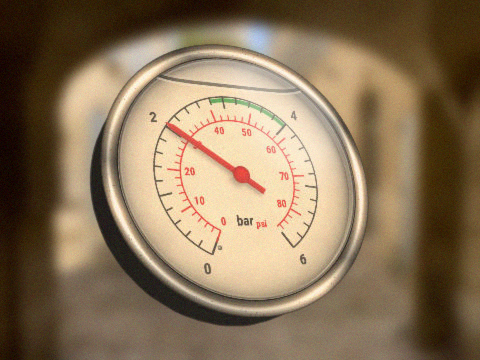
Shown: 2 bar
